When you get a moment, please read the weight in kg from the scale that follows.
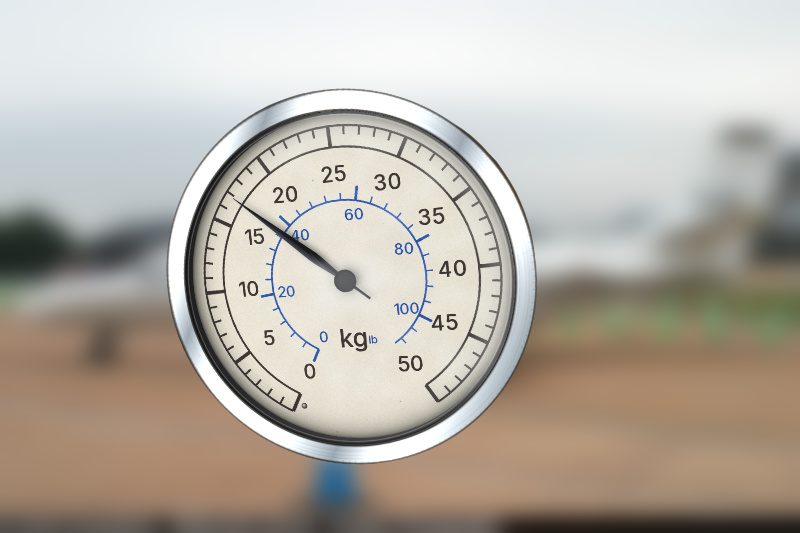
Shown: 17 kg
